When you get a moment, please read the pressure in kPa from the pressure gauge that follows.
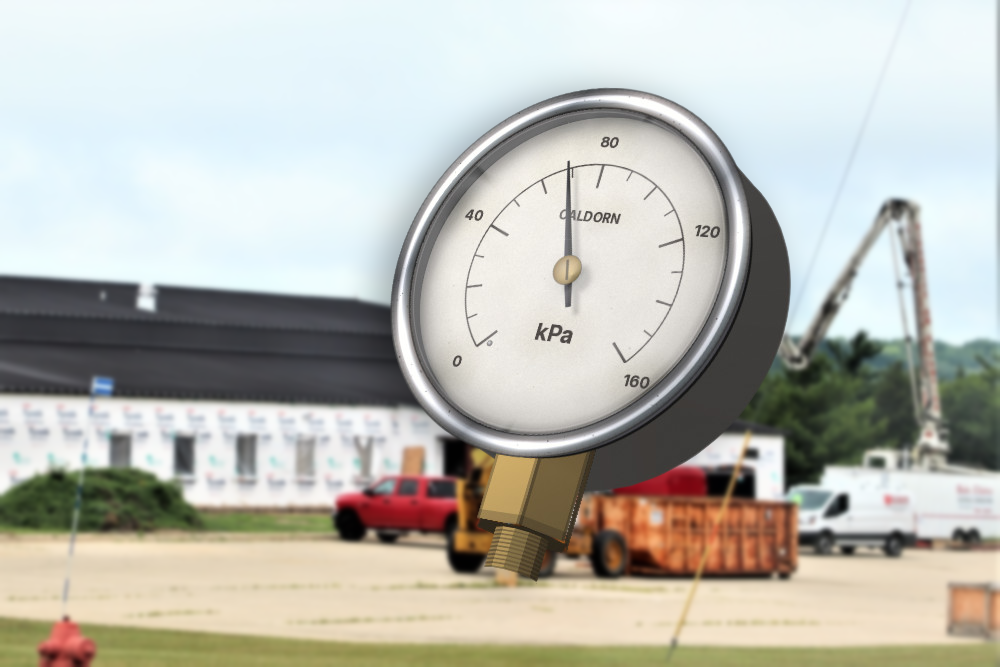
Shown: 70 kPa
